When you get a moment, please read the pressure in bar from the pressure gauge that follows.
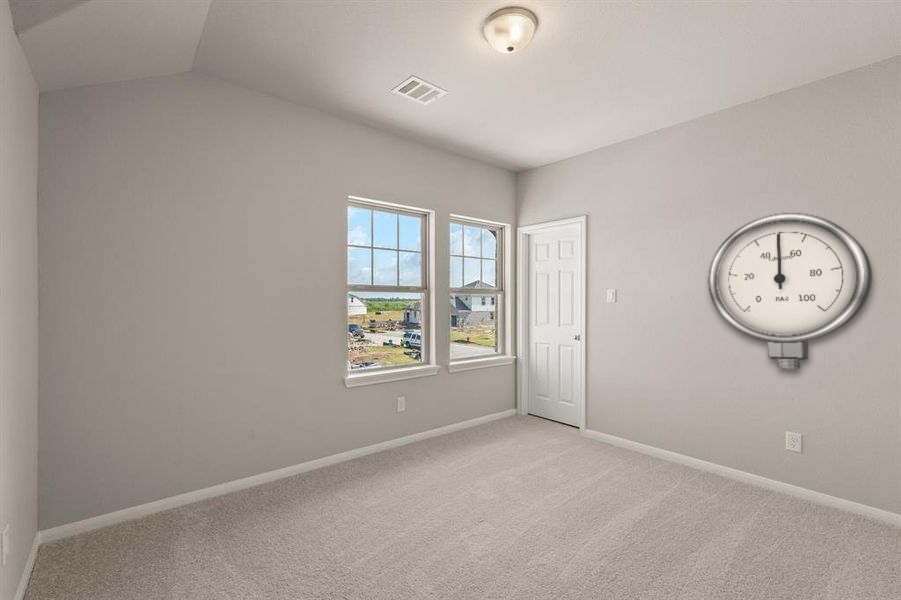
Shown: 50 bar
